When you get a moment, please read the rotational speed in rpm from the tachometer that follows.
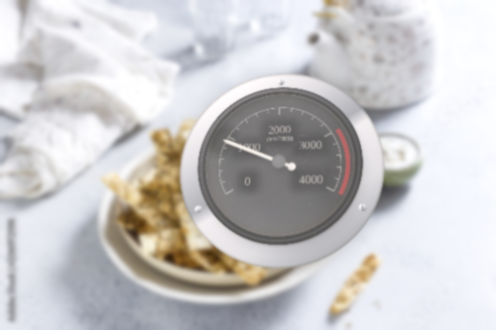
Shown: 900 rpm
